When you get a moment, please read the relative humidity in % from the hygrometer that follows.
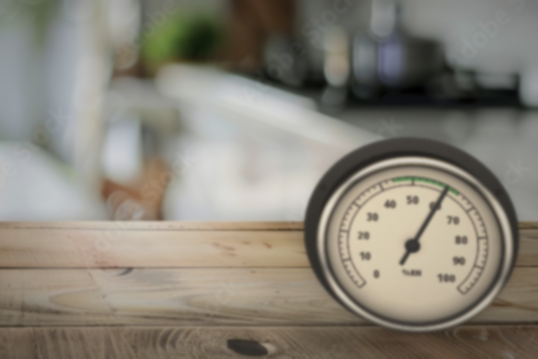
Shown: 60 %
